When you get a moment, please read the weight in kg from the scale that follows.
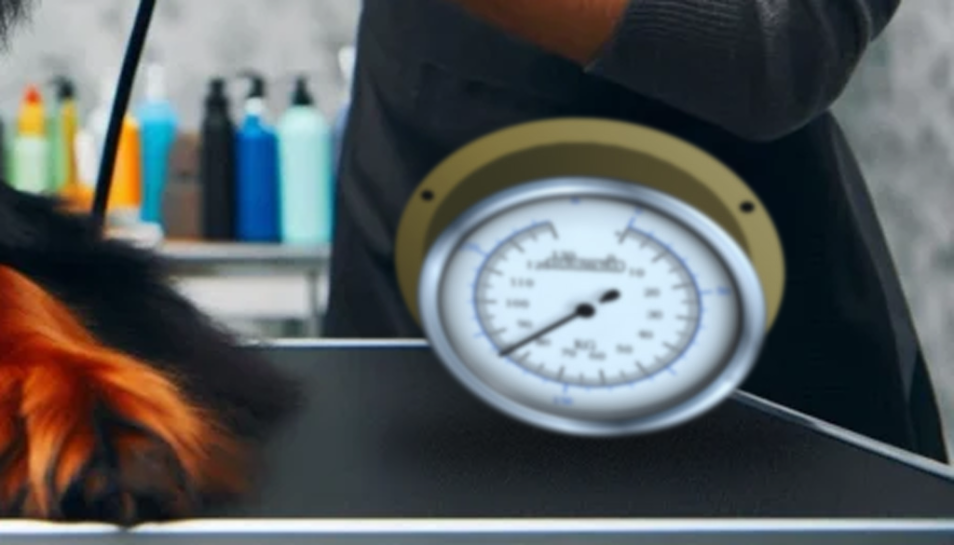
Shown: 85 kg
